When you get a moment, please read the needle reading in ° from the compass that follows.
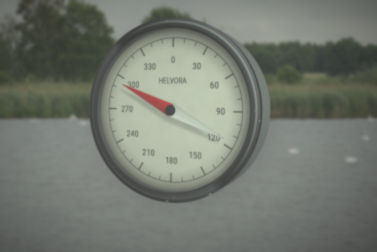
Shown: 295 °
